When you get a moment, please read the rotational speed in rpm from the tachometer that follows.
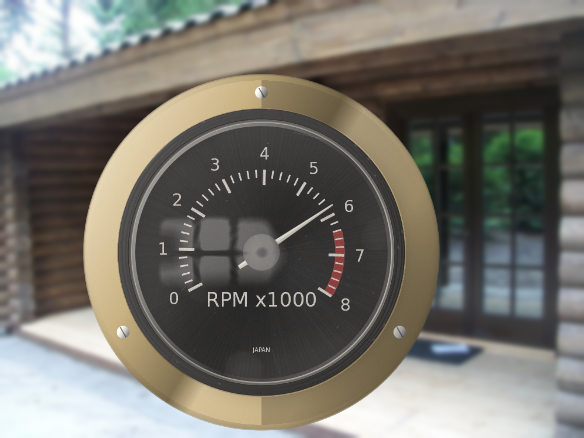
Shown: 5800 rpm
